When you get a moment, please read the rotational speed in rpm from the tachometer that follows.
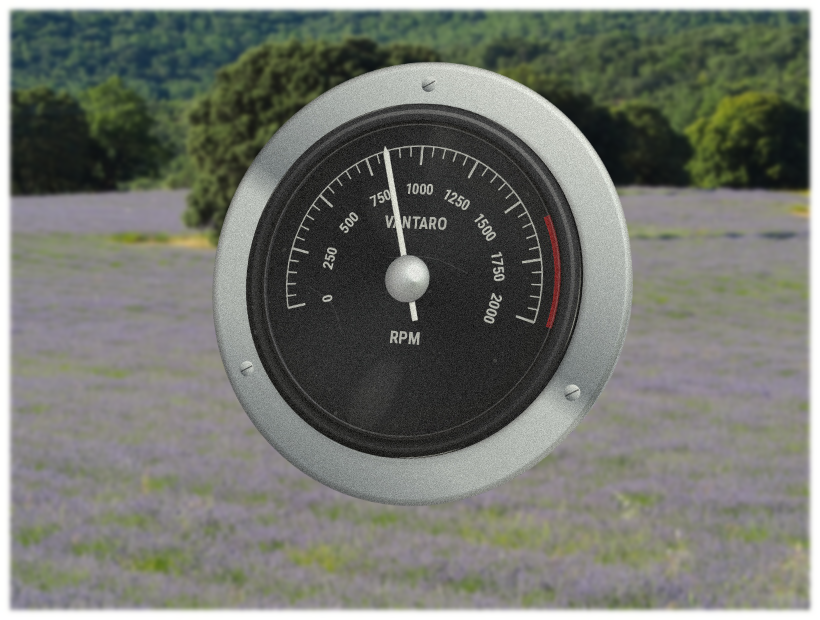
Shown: 850 rpm
